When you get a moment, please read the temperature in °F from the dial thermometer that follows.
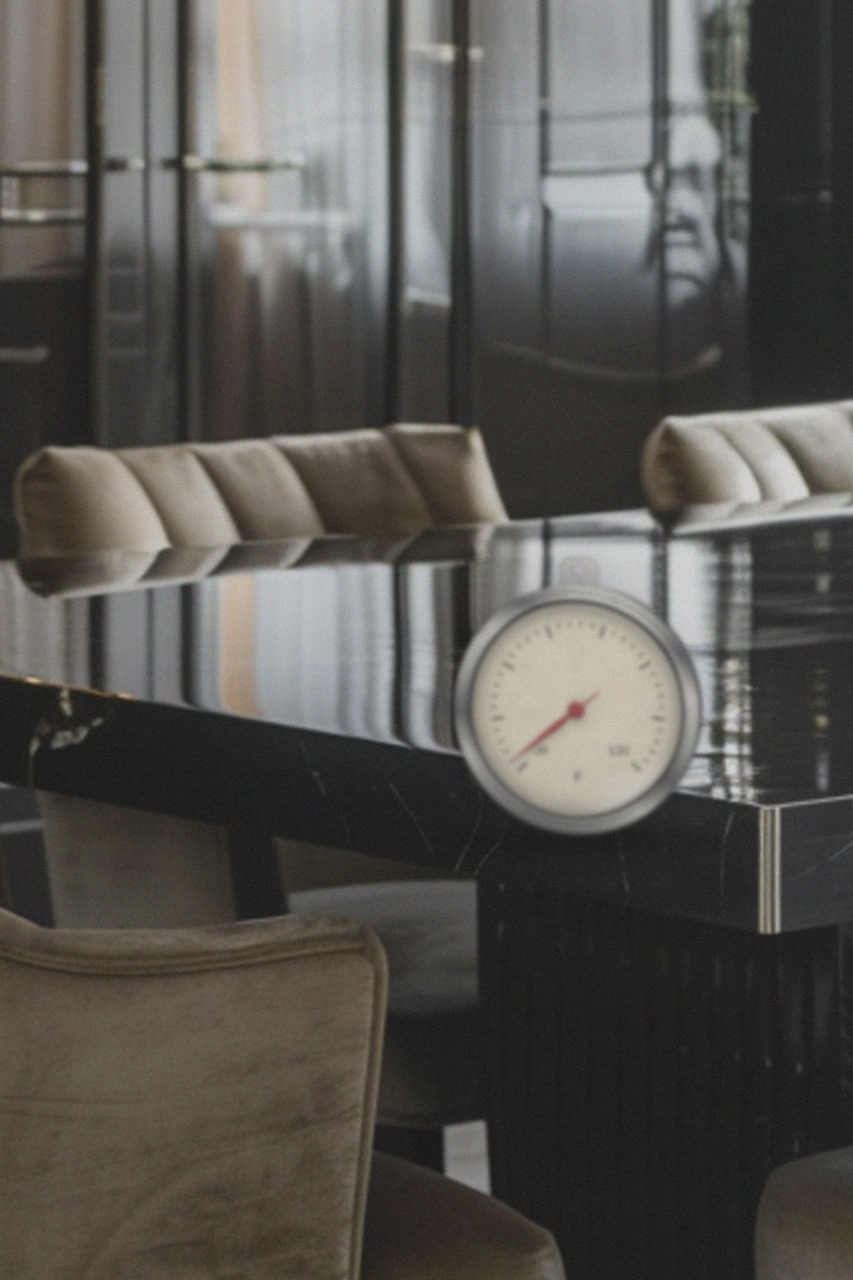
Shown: -16 °F
